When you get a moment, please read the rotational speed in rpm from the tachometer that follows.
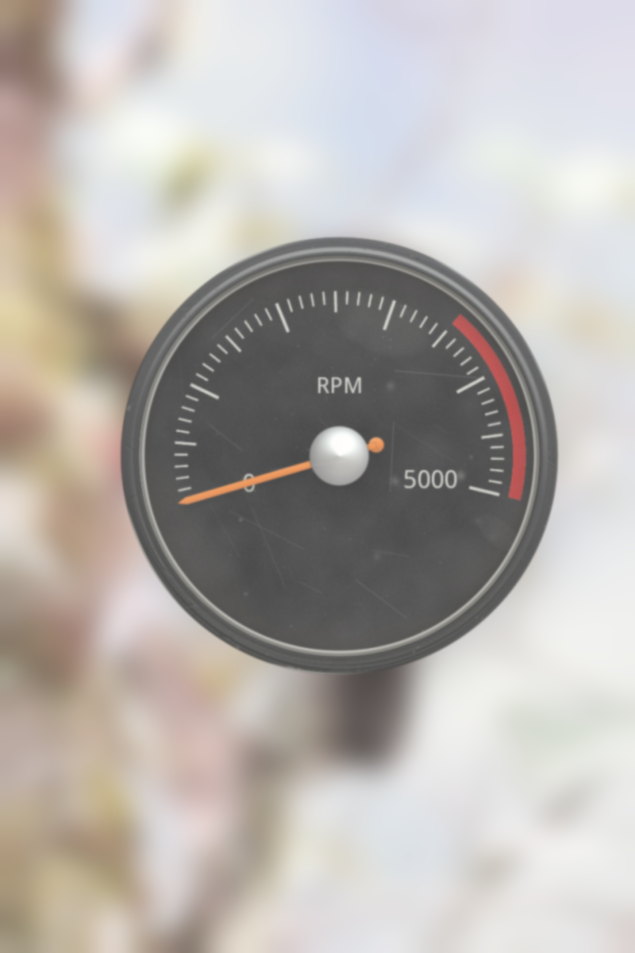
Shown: 0 rpm
